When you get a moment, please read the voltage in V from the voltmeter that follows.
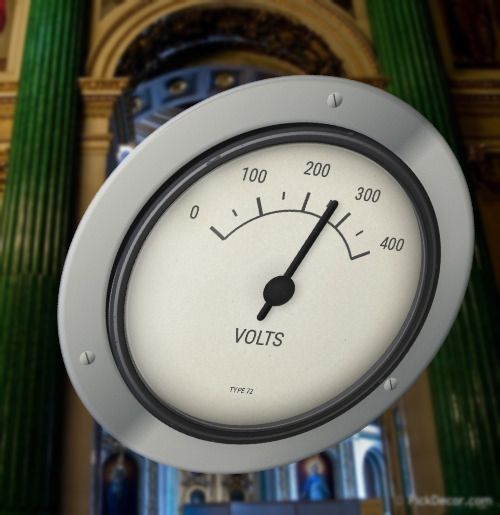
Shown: 250 V
